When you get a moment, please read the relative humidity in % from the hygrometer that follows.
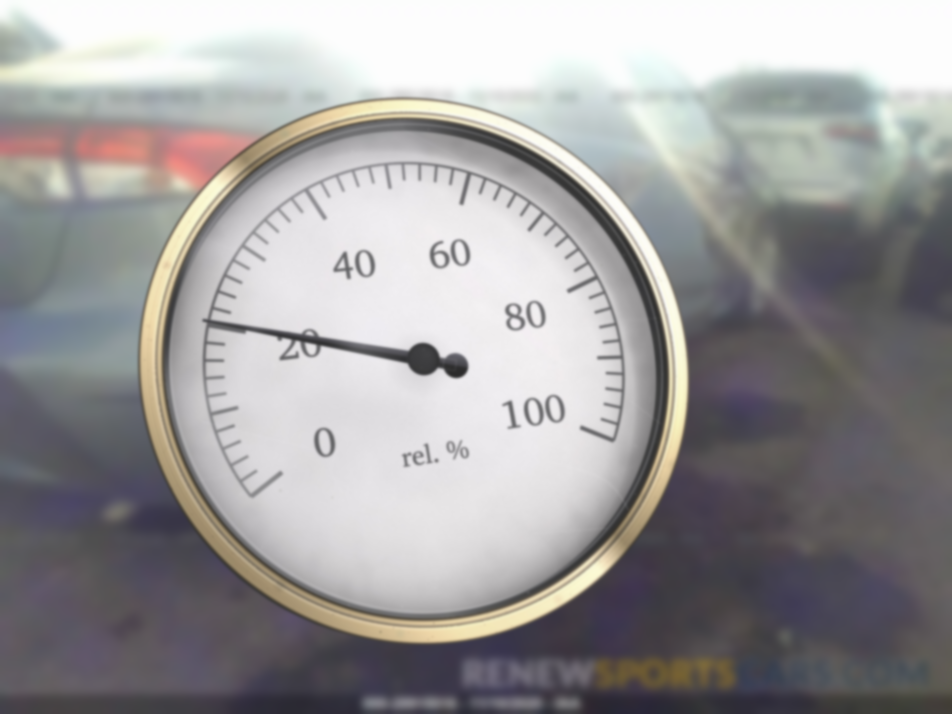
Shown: 20 %
